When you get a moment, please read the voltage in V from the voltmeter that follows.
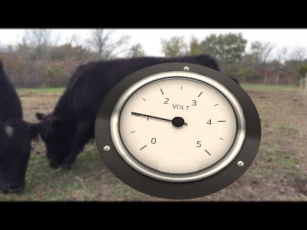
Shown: 1 V
